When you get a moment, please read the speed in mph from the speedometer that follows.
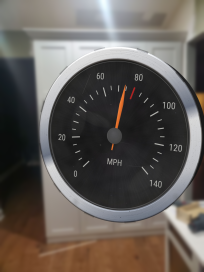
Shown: 75 mph
